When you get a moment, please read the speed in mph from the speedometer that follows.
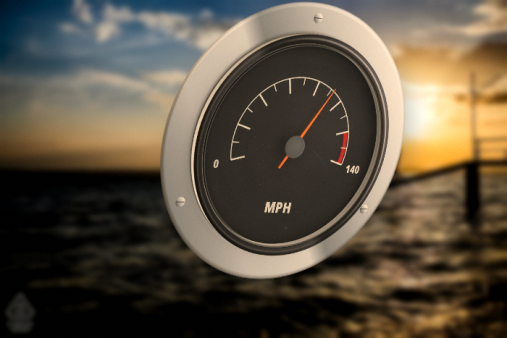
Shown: 90 mph
